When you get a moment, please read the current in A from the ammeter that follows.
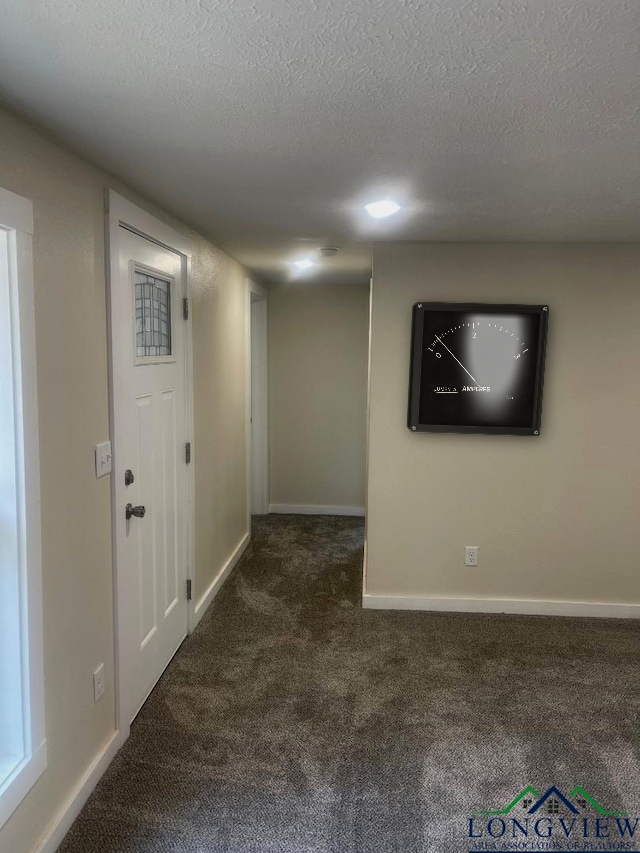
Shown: 1 A
